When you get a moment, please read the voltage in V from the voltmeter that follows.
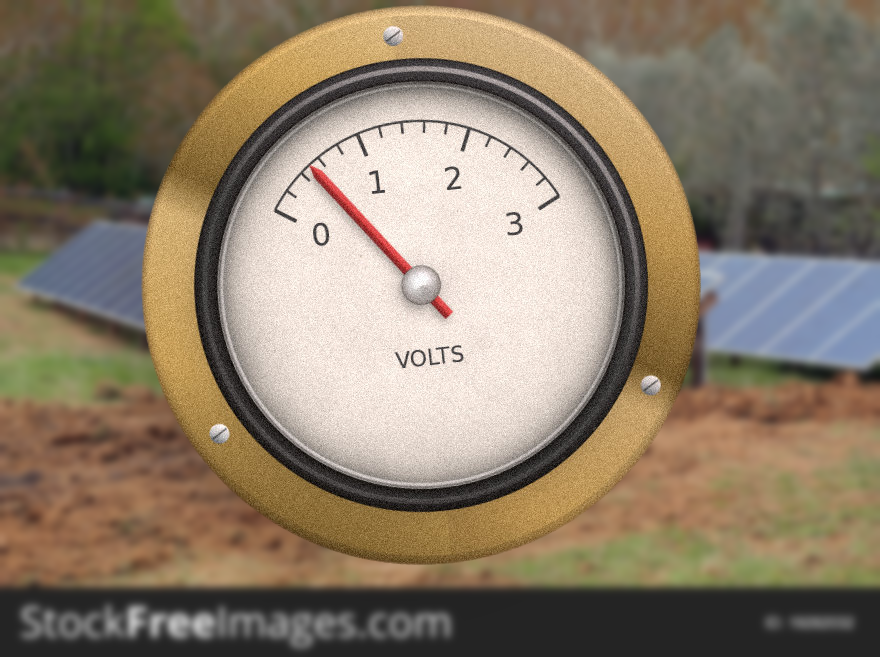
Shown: 0.5 V
